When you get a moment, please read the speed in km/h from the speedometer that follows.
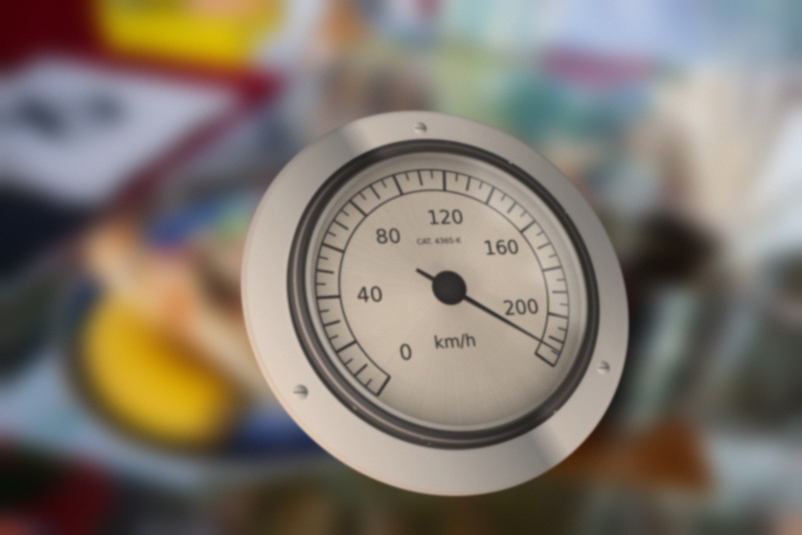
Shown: 215 km/h
